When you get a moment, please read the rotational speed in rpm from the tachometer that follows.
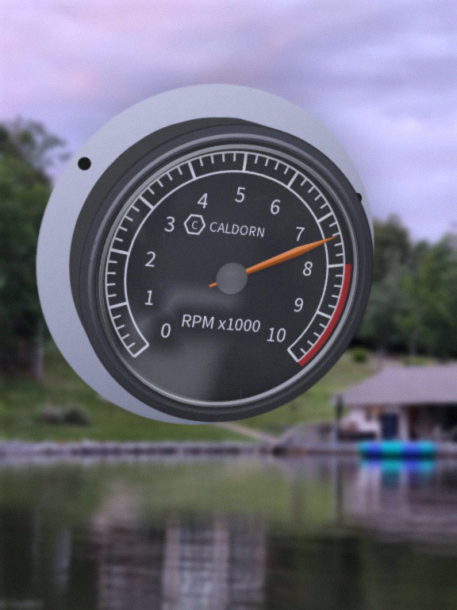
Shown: 7400 rpm
